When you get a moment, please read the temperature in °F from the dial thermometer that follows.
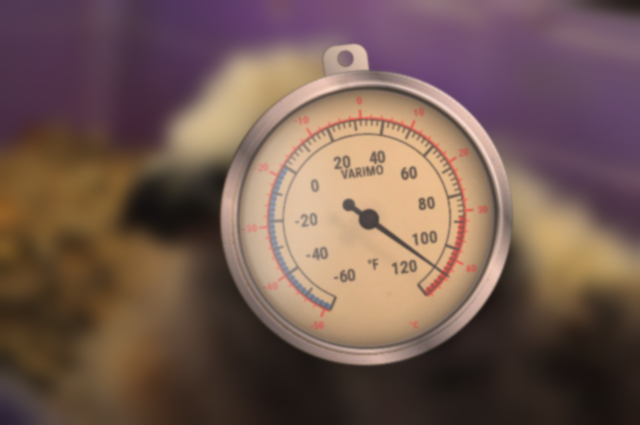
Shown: 110 °F
